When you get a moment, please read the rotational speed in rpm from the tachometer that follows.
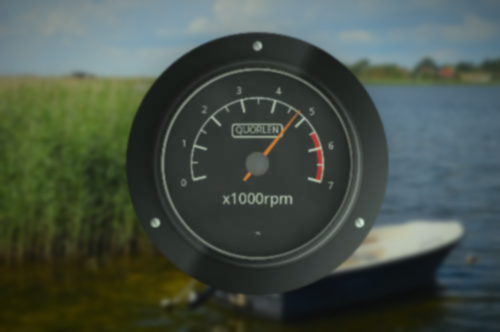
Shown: 4750 rpm
